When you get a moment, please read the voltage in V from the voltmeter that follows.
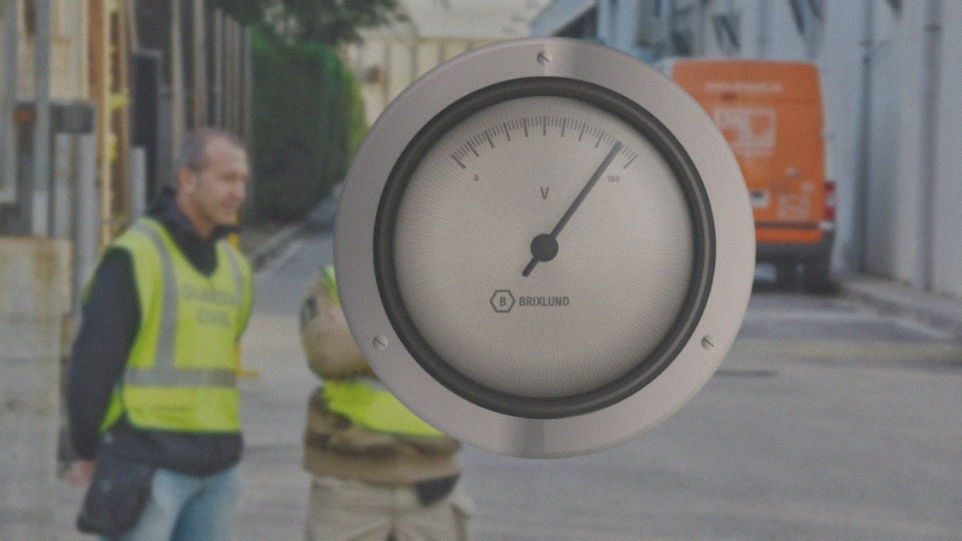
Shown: 90 V
